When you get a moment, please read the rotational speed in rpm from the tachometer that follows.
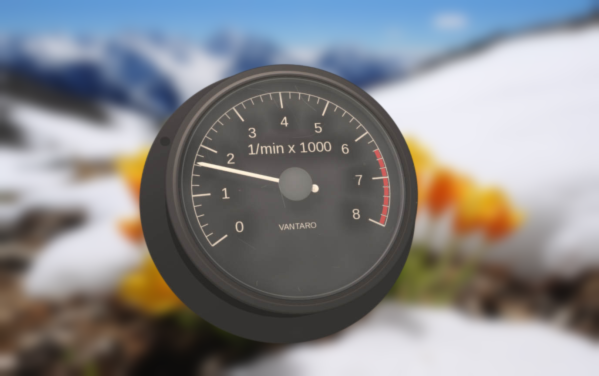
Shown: 1600 rpm
